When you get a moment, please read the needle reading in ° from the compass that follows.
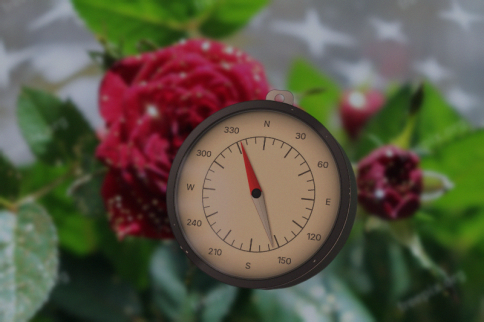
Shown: 335 °
